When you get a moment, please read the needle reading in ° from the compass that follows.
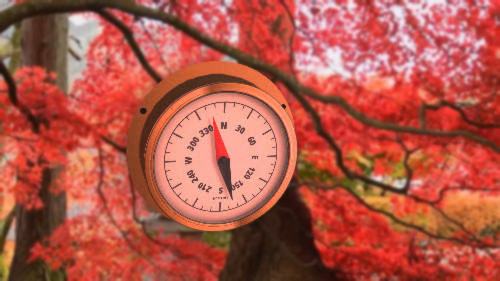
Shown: 345 °
